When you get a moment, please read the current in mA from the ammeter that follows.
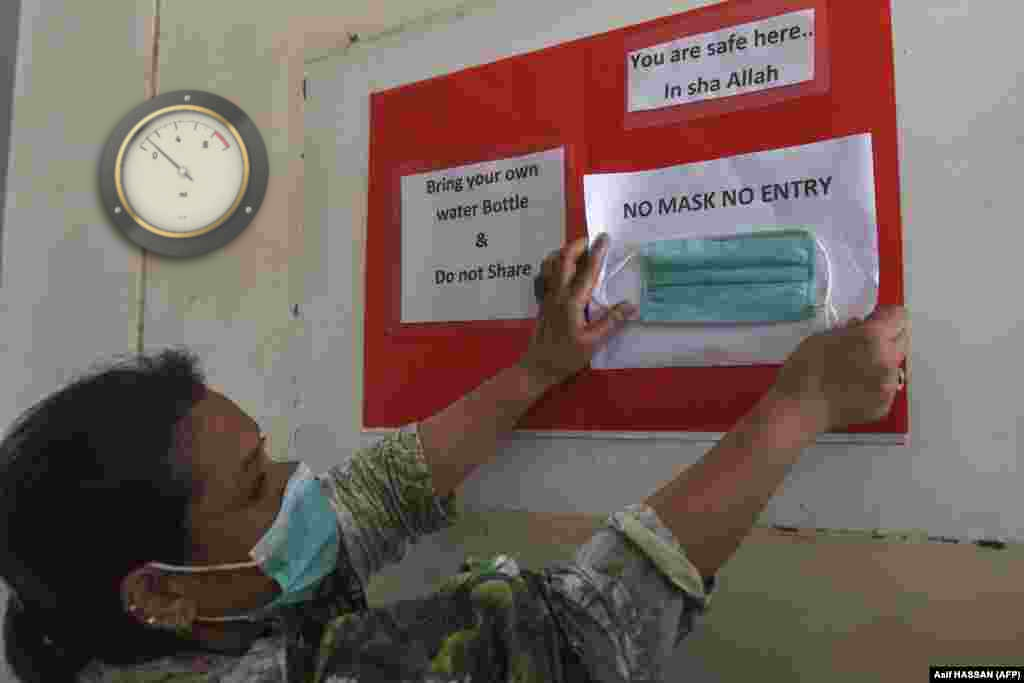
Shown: 1 mA
